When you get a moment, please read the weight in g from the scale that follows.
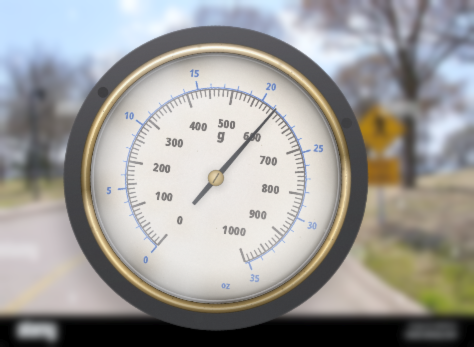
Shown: 600 g
